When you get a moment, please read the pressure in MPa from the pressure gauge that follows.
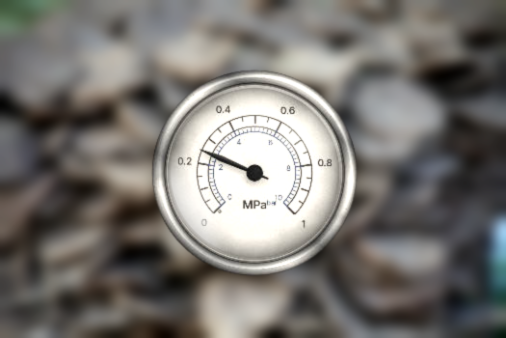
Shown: 0.25 MPa
